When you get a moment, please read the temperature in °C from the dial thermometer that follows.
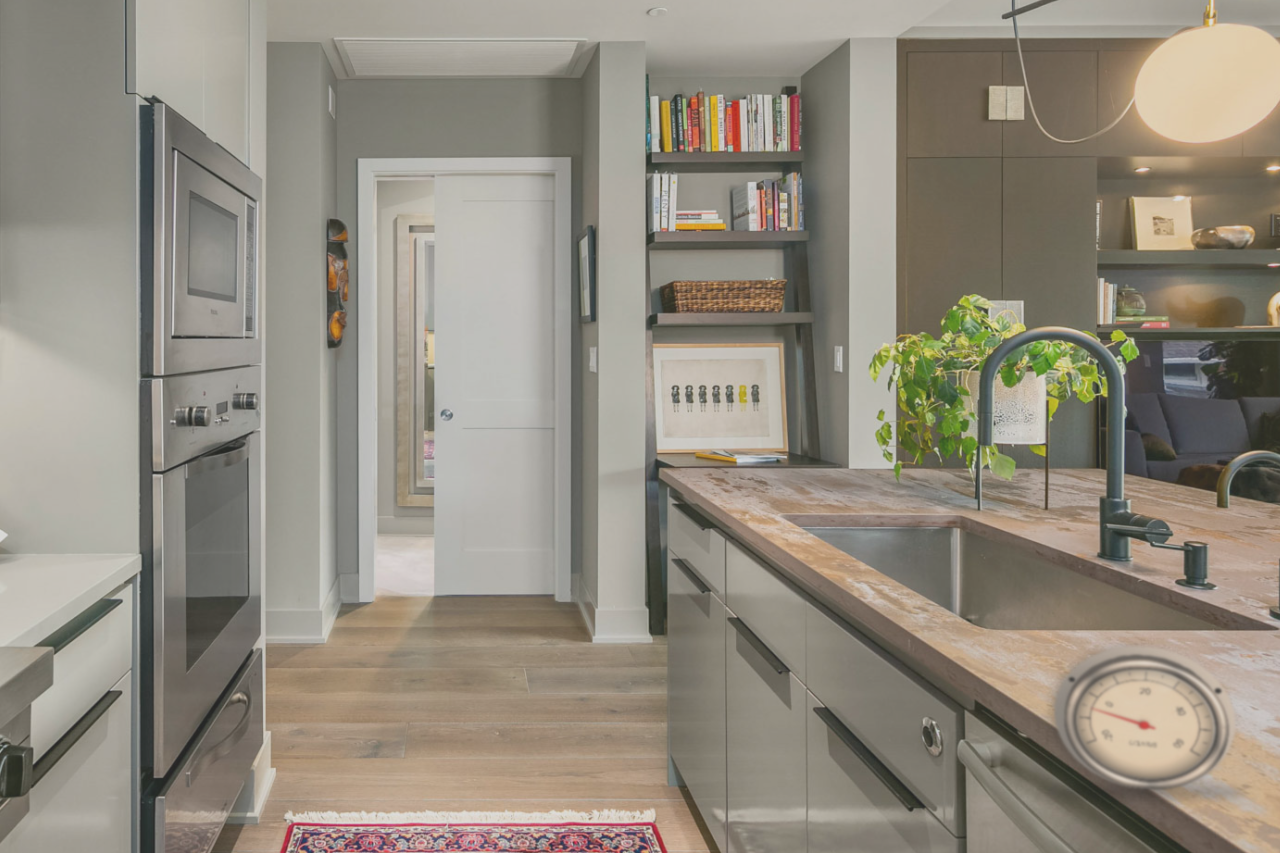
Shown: -5 °C
